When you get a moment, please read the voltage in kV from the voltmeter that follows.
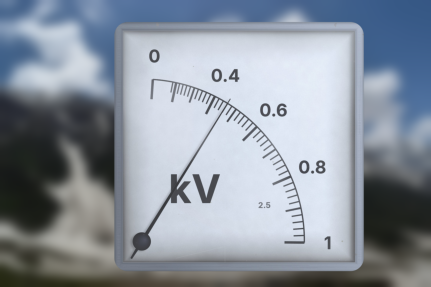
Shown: 0.46 kV
